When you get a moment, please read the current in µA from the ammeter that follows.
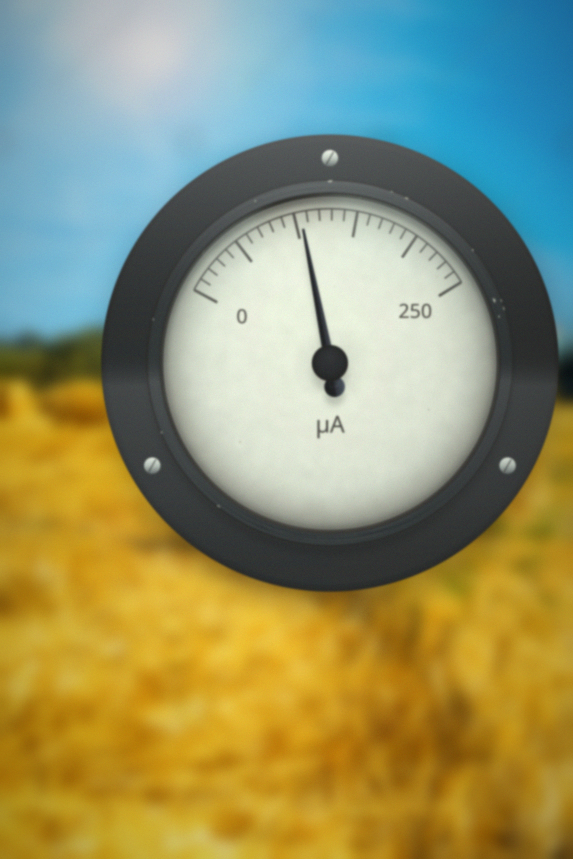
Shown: 105 µA
